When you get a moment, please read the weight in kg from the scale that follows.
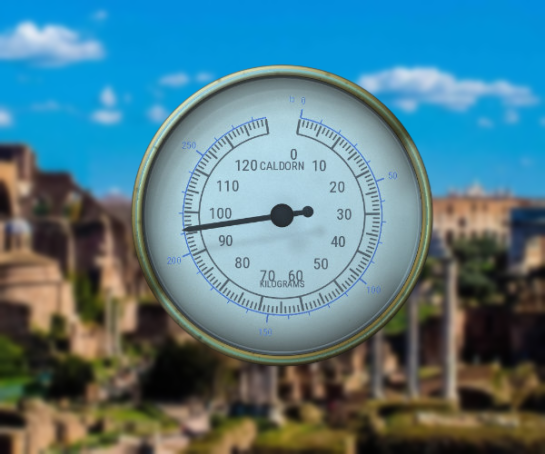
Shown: 96 kg
